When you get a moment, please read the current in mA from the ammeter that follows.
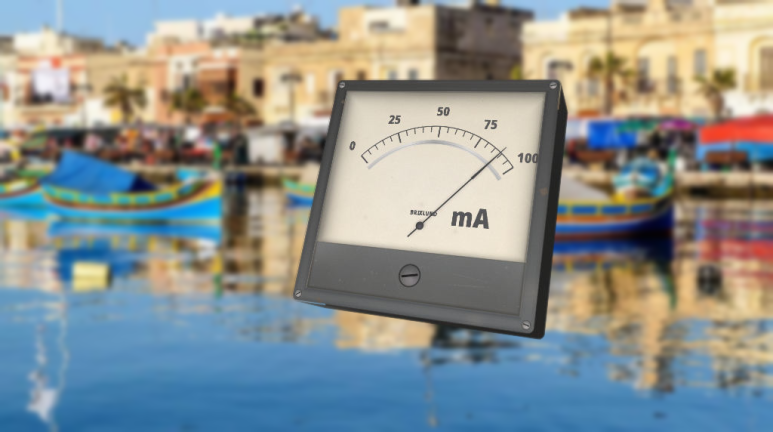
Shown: 90 mA
